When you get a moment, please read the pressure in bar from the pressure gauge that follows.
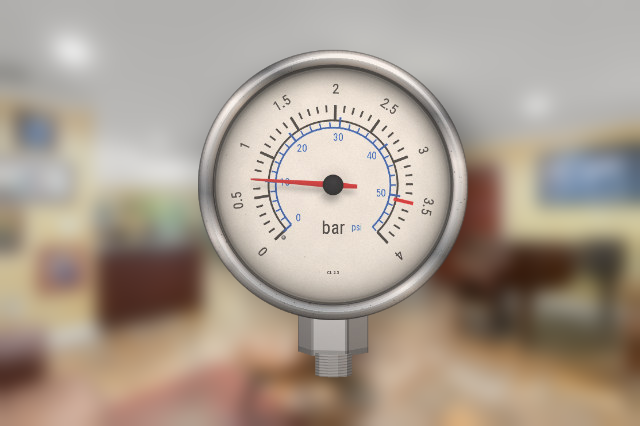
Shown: 0.7 bar
